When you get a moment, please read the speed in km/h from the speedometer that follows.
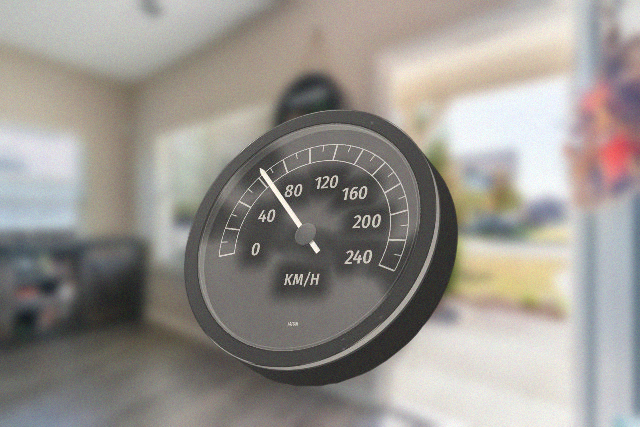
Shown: 65 km/h
